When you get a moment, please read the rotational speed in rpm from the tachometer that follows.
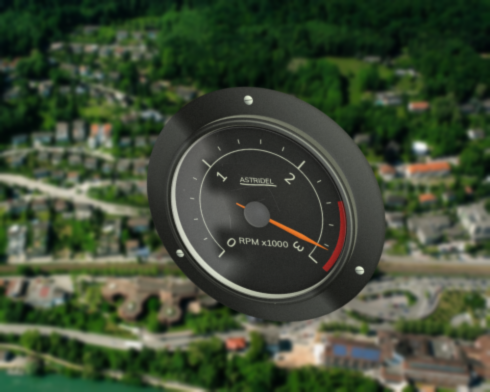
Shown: 2800 rpm
